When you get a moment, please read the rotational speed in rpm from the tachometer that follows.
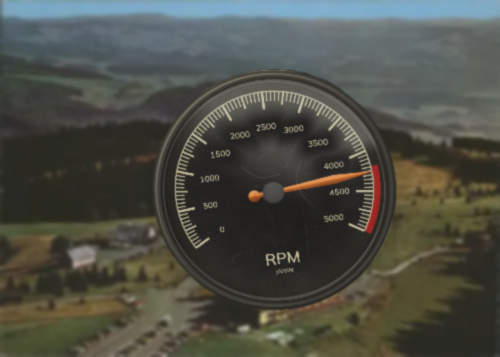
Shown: 4250 rpm
